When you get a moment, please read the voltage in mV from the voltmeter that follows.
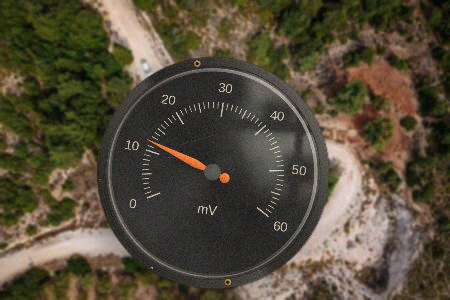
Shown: 12 mV
